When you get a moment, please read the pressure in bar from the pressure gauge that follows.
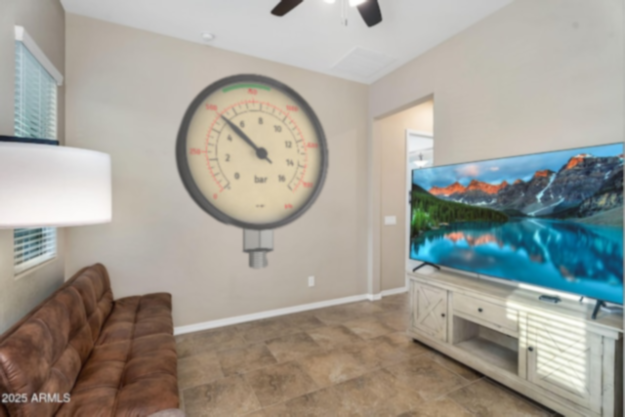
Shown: 5 bar
